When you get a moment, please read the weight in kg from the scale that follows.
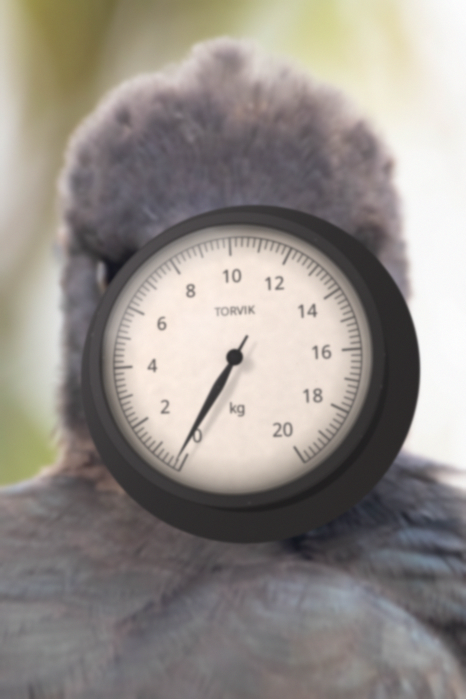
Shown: 0.2 kg
